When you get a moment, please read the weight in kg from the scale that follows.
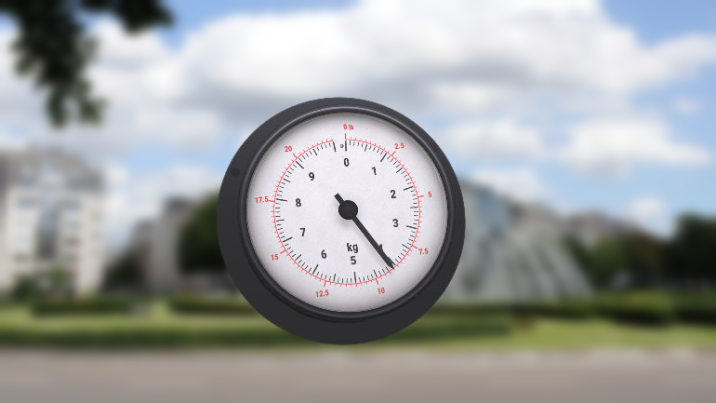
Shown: 4.1 kg
